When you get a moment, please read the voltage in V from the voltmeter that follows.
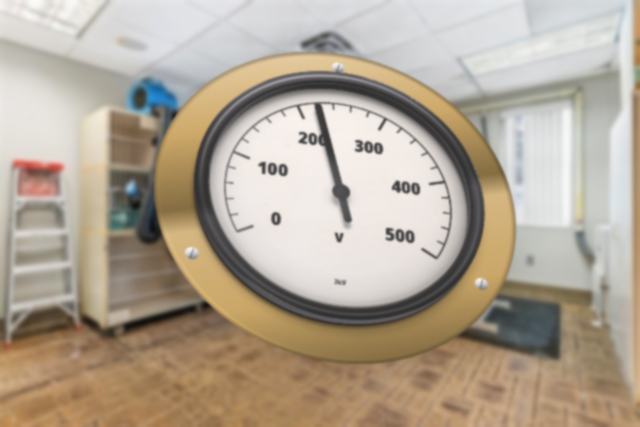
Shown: 220 V
